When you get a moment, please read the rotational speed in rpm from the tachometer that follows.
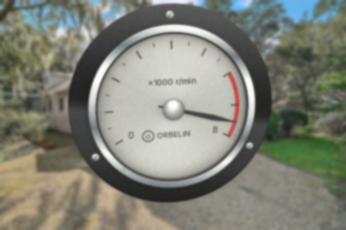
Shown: 7500 rpm
